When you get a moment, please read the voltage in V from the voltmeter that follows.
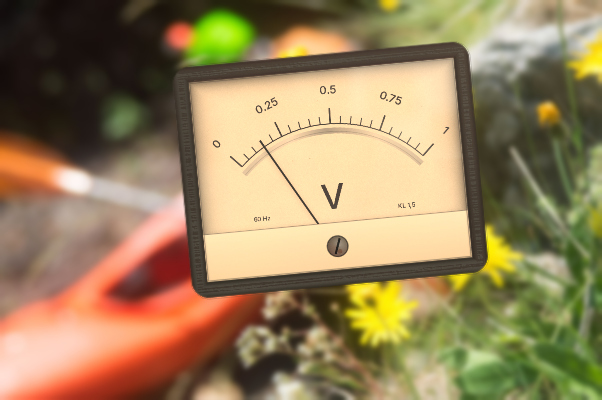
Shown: 0.15 V
